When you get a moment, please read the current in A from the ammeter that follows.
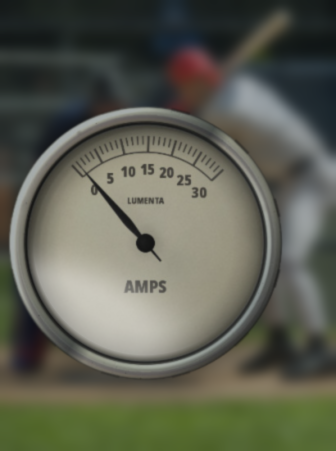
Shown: 1 A
